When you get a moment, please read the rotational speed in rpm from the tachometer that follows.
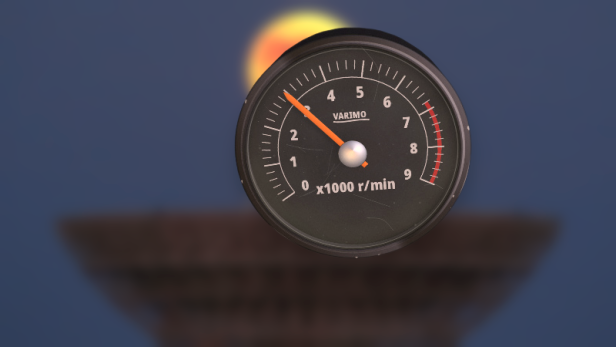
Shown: 3000 rpm
